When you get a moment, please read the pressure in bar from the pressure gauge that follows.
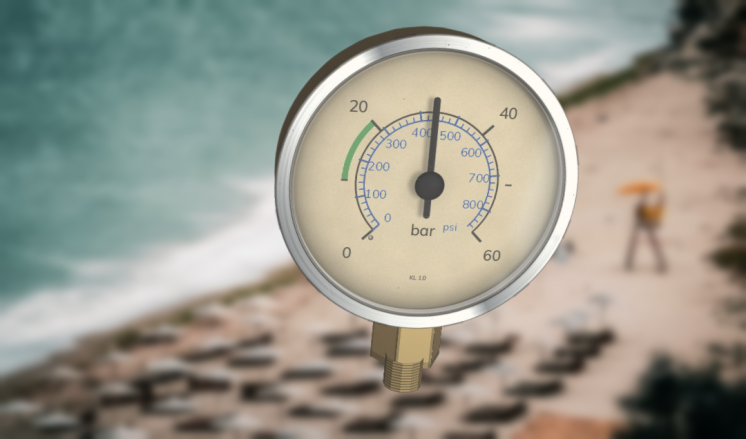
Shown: 30 bar
